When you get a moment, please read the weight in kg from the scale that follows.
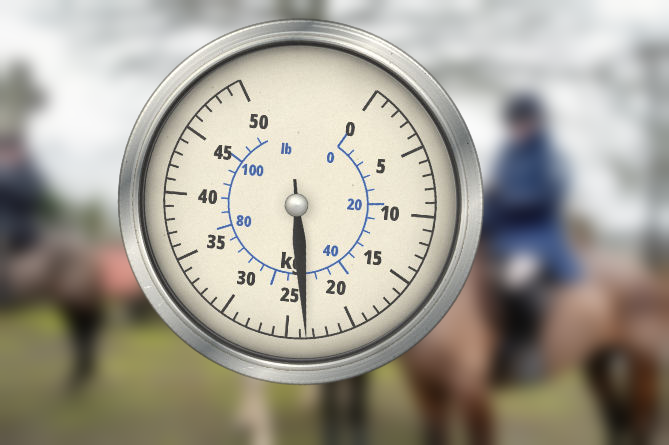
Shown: 23.5 kg
